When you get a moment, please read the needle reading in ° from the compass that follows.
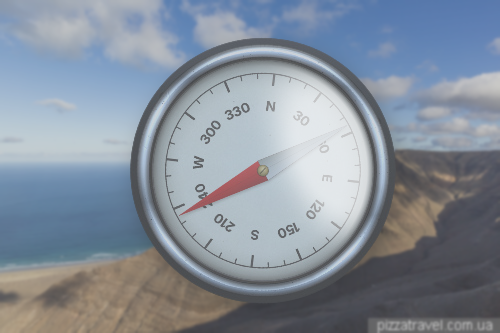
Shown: 235 °
